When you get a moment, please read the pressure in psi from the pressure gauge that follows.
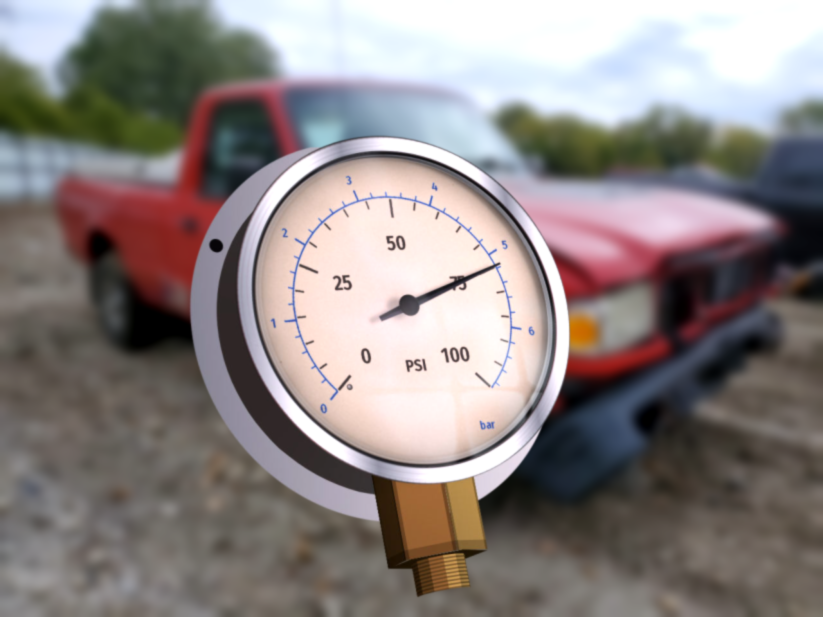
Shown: 75 psi
